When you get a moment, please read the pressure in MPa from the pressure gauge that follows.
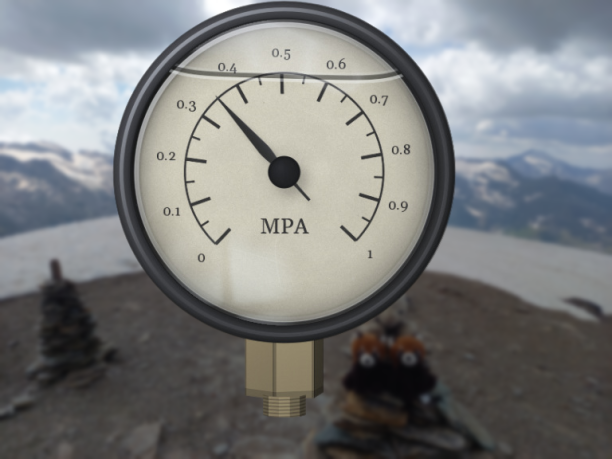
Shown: 0.35 MPa
